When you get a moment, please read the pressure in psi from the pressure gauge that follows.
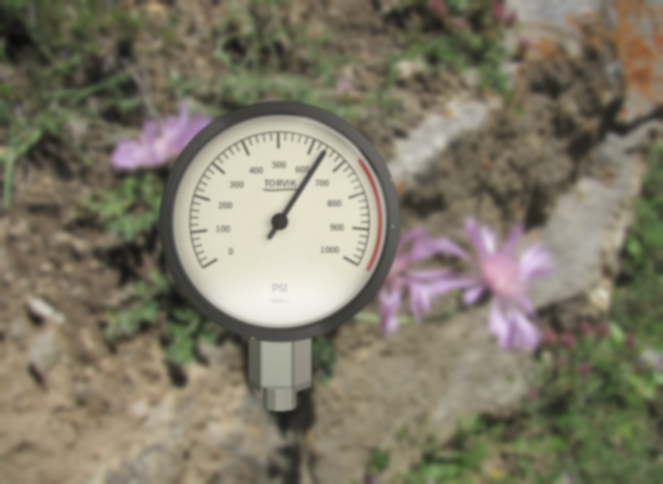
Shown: 640 psi
